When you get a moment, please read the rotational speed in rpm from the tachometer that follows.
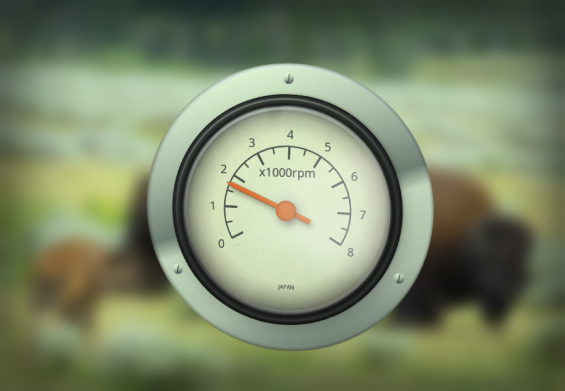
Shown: 1750 rpm
